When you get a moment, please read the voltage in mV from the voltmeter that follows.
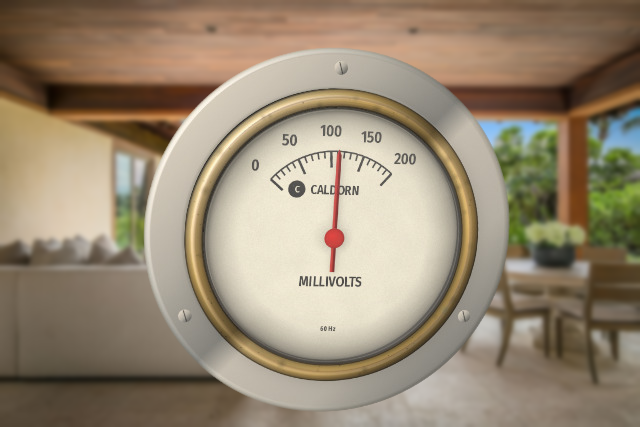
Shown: 110 mV
